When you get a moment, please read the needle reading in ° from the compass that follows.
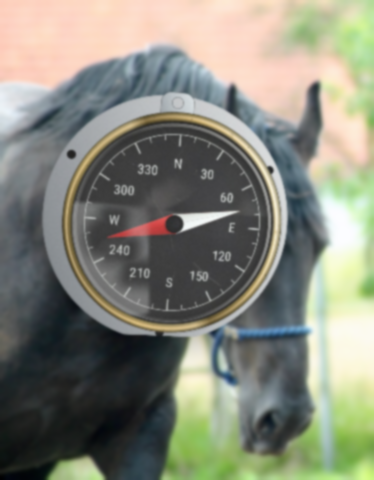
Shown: 255 °
